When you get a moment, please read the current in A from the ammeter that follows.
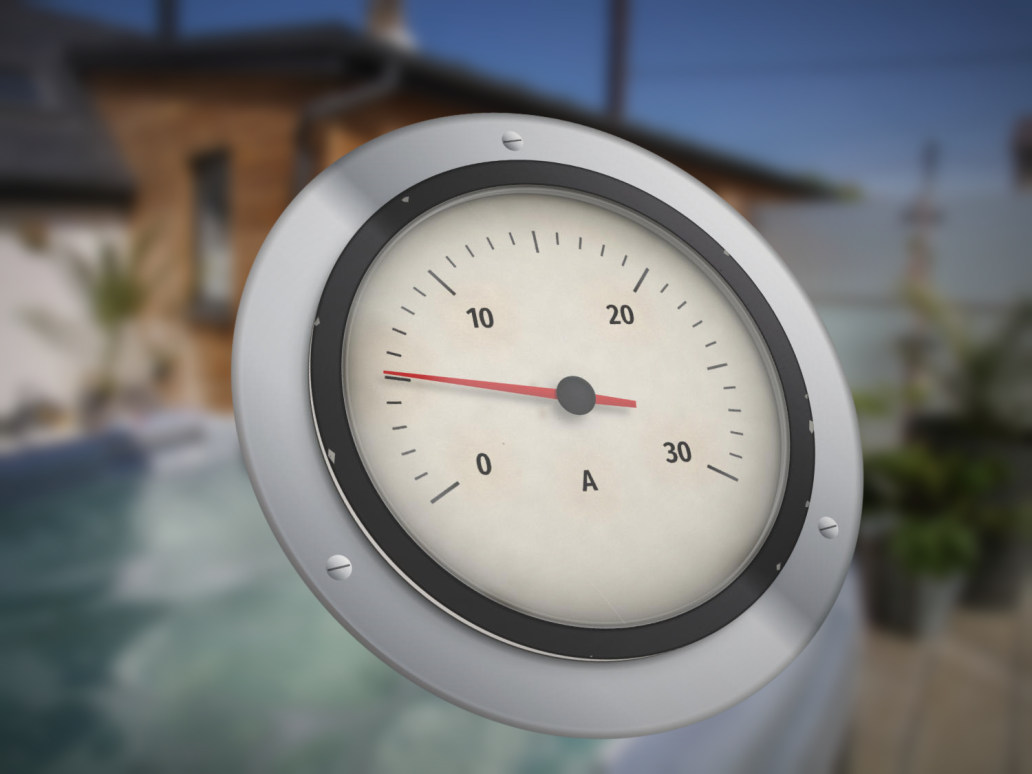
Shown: 5 A
